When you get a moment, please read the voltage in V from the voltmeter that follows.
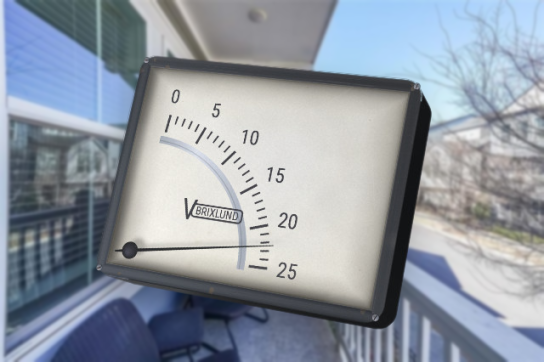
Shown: 22.5 V
